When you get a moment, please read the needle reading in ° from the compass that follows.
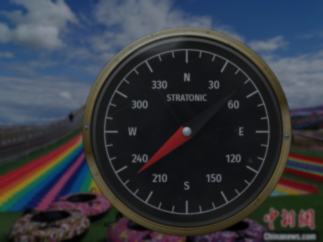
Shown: 230 °
